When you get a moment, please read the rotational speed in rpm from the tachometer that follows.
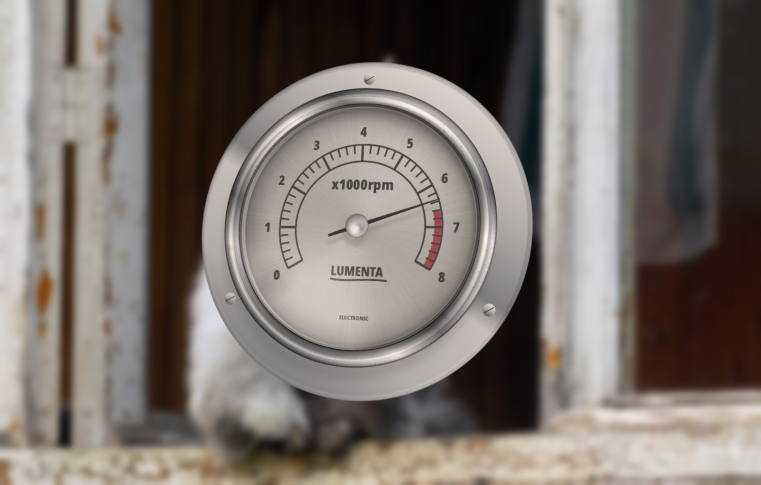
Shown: 6400 rpm
